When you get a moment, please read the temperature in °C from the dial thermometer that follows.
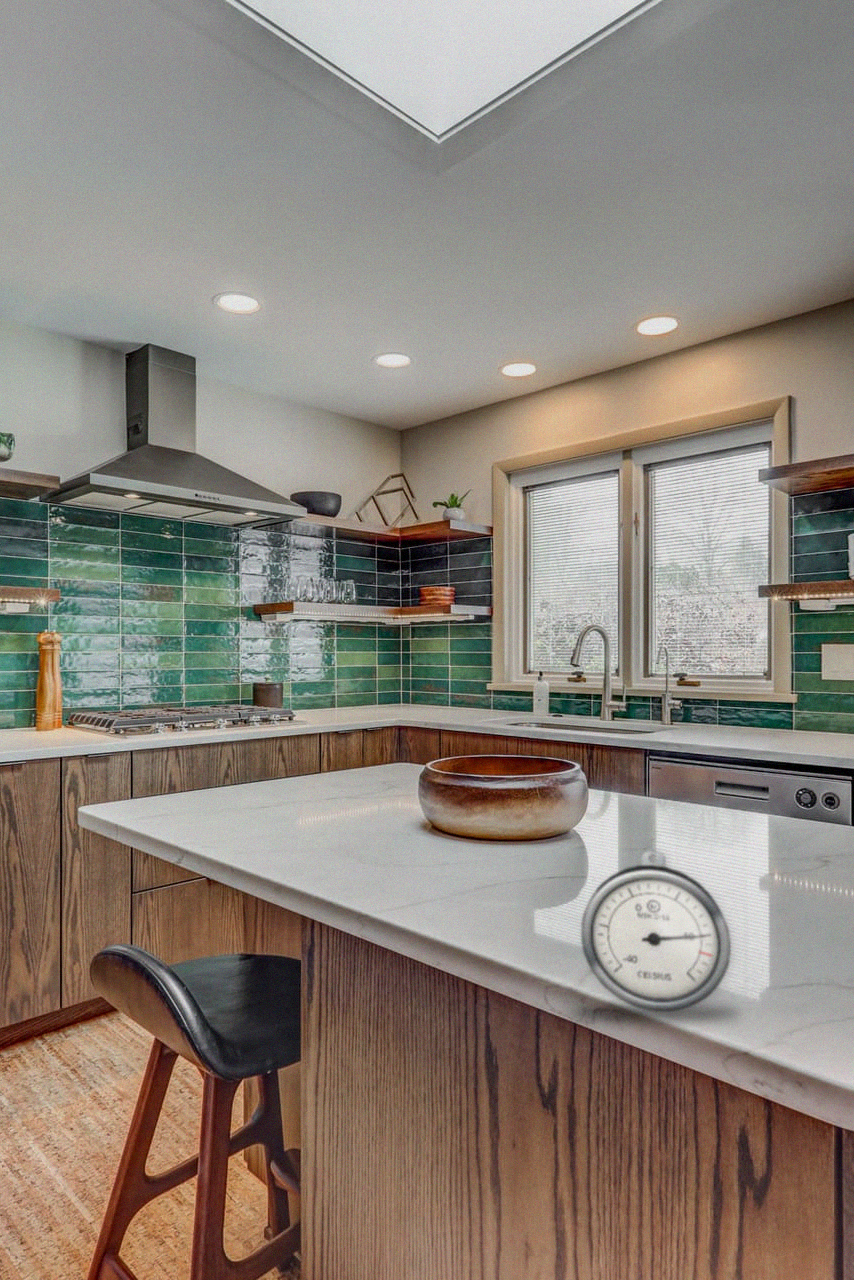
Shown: 40 °C
